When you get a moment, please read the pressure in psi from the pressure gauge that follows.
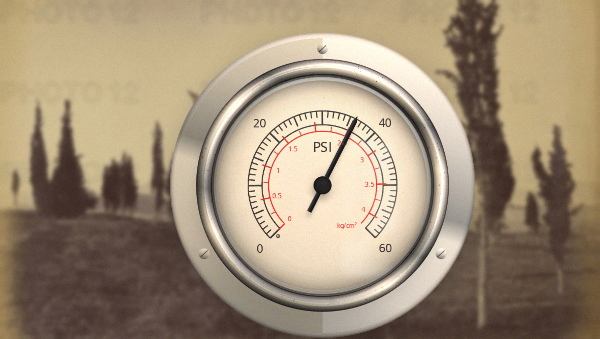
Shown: 36 psi
